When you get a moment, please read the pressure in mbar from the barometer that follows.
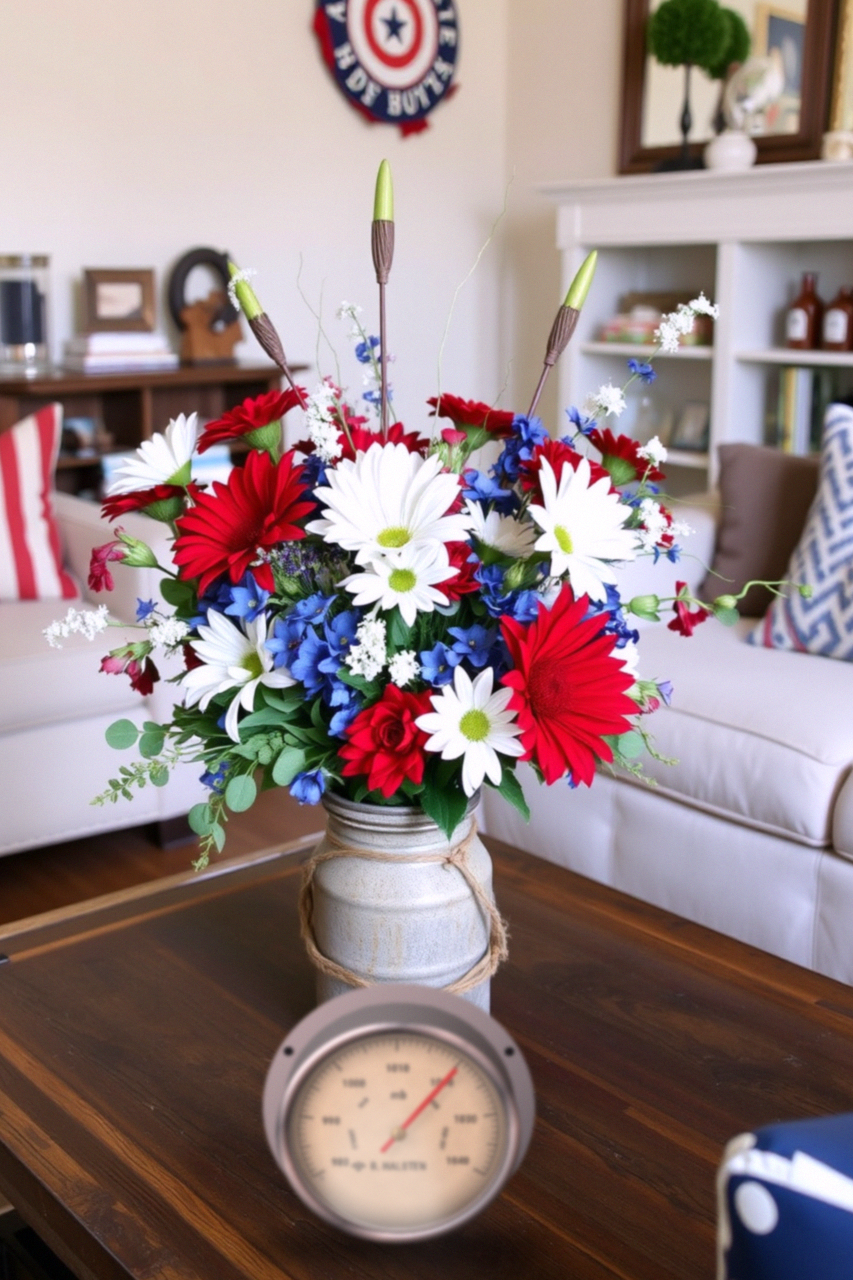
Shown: 1020 mbar
